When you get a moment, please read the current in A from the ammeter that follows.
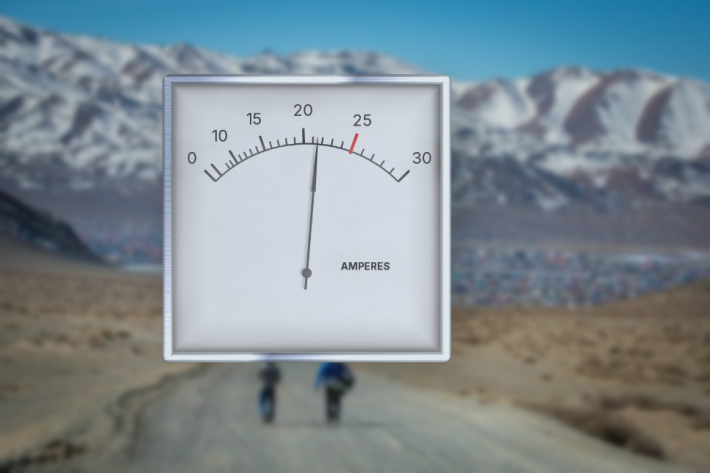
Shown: 21.5 A
